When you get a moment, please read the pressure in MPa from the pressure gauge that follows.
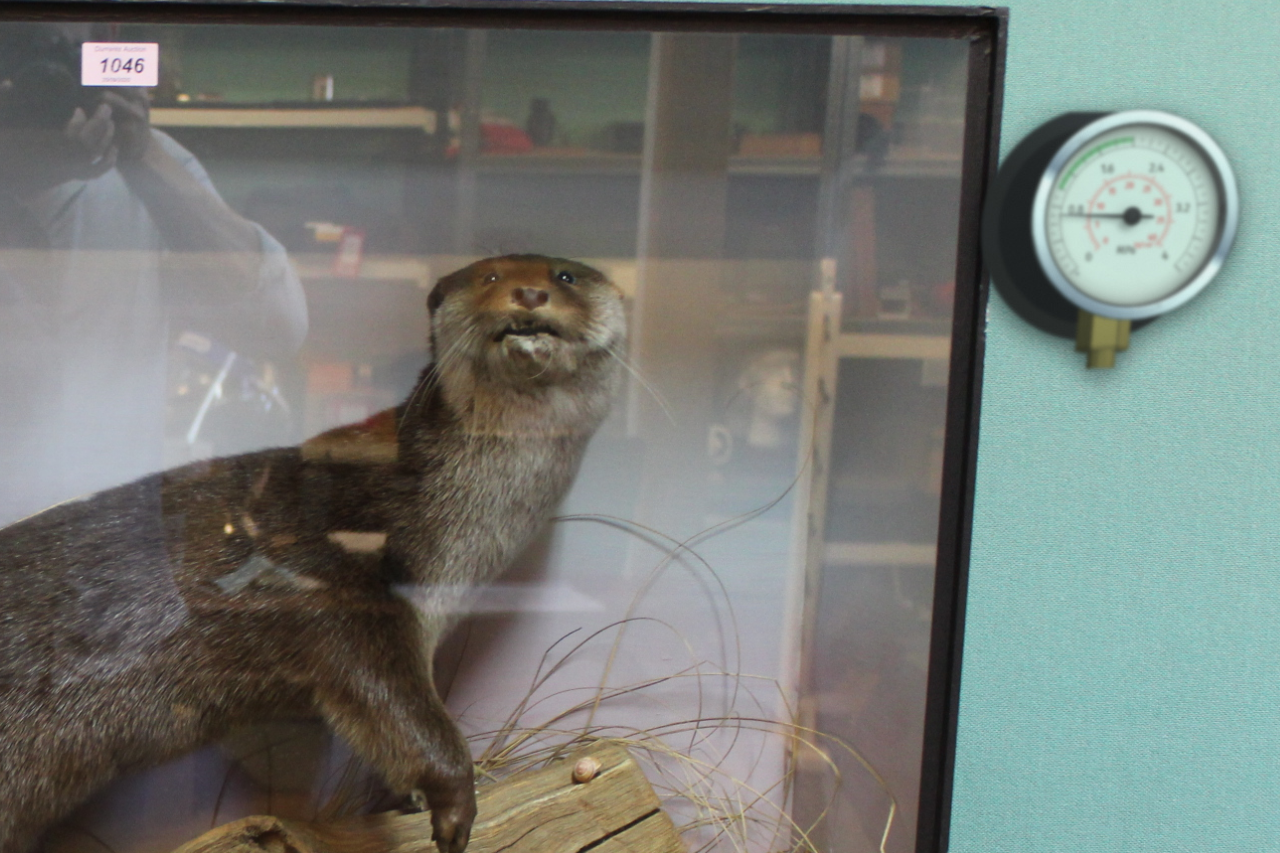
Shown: 0.7 MPa
